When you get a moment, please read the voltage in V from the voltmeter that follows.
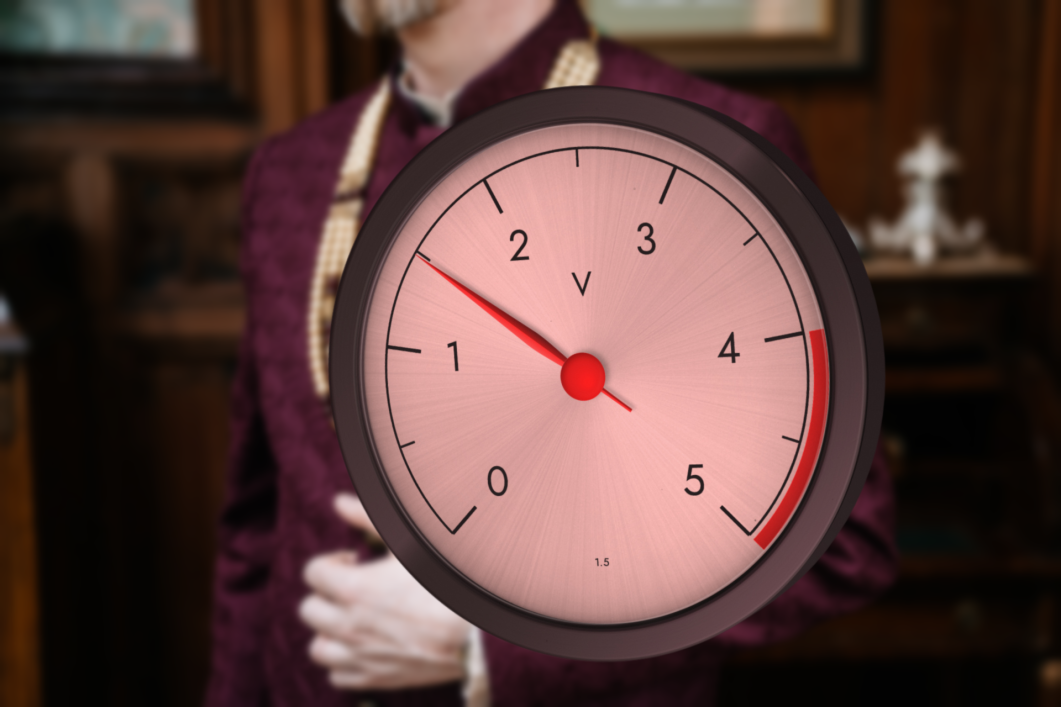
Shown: 1.5 V
